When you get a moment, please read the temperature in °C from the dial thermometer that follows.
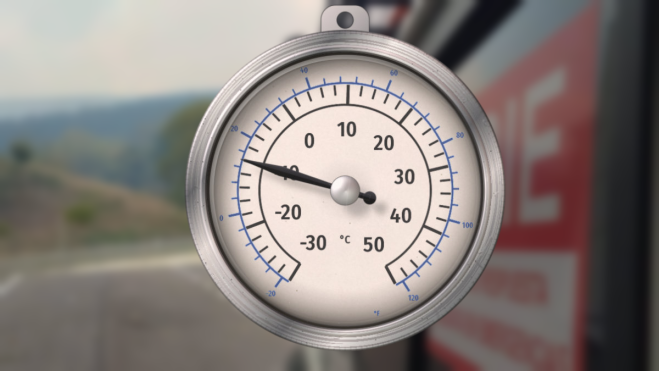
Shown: -10 °C
